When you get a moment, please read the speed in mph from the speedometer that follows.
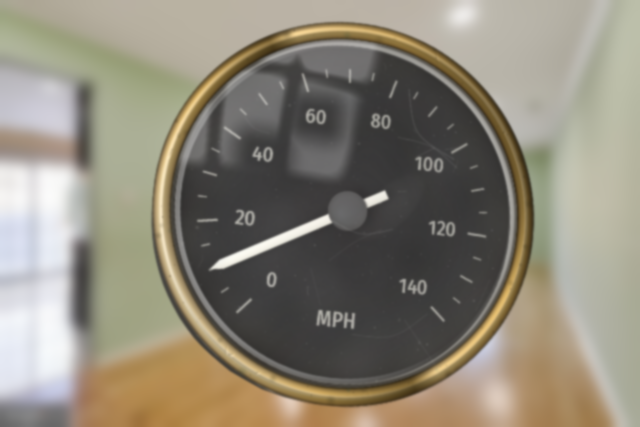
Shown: 10 mph
